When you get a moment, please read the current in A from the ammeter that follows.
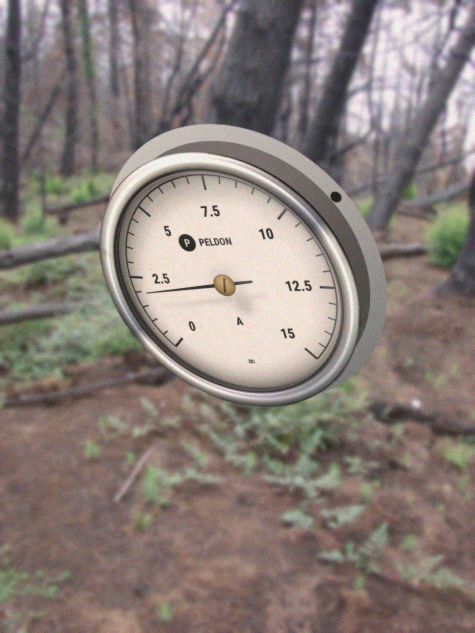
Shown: 2 A
